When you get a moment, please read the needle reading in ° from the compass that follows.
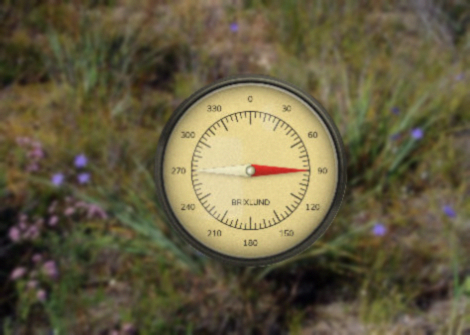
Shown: 90 °
